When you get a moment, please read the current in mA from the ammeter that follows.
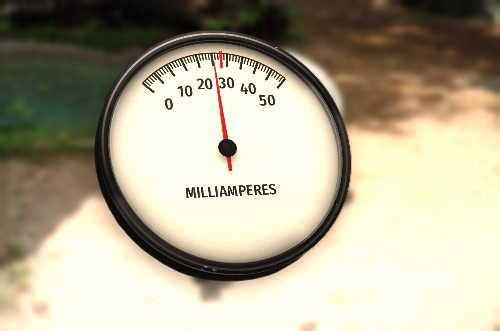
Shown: 25 mA
